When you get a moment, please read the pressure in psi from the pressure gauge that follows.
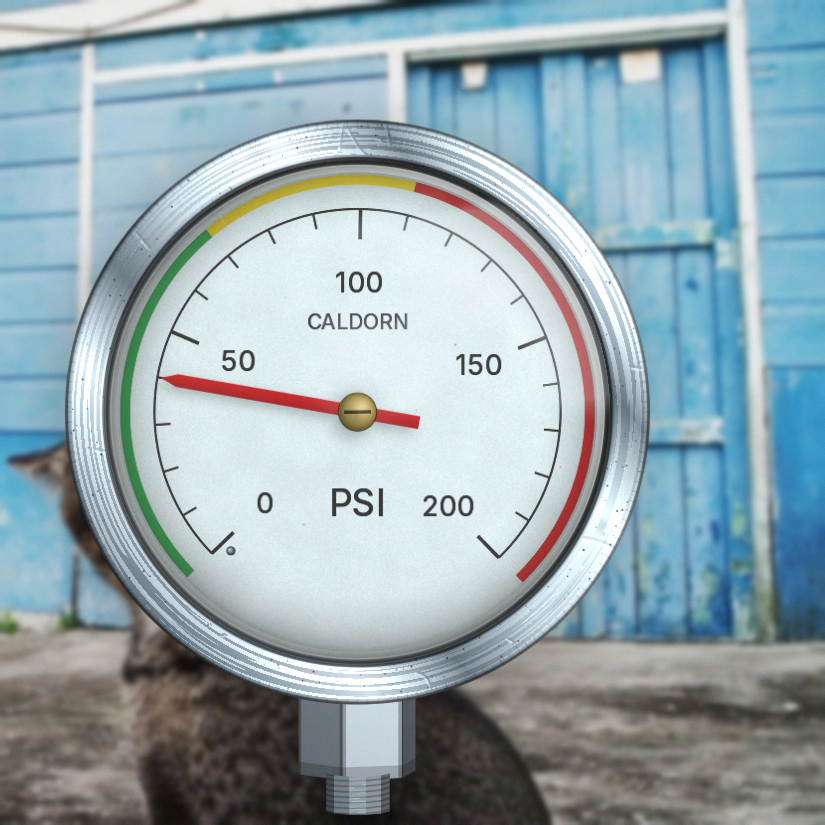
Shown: 40 psi
